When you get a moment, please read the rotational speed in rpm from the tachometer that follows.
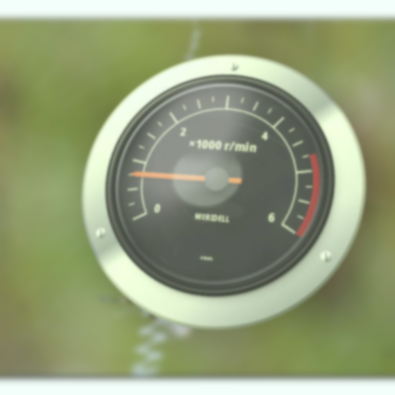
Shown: 750 rpm
